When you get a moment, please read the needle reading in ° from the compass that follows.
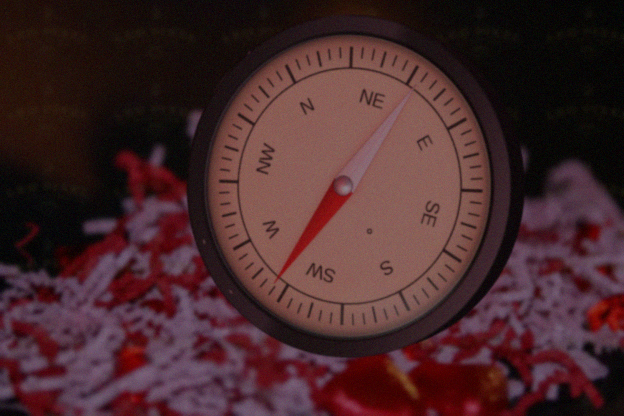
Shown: 245 °
